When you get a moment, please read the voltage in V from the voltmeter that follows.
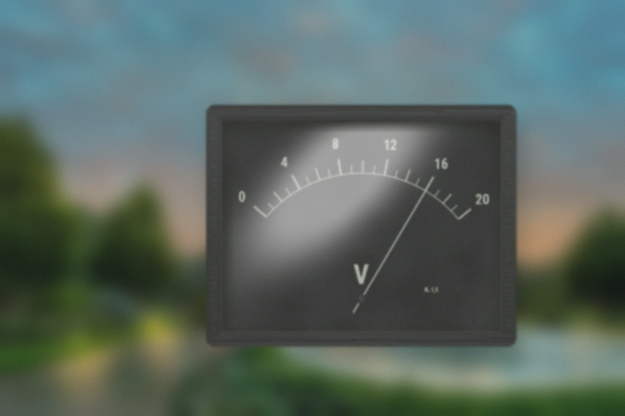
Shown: 16 V
